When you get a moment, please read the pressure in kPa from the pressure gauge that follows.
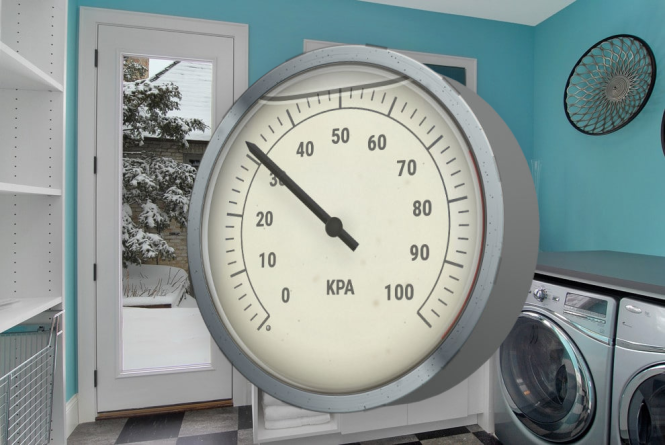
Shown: 32 kPa
